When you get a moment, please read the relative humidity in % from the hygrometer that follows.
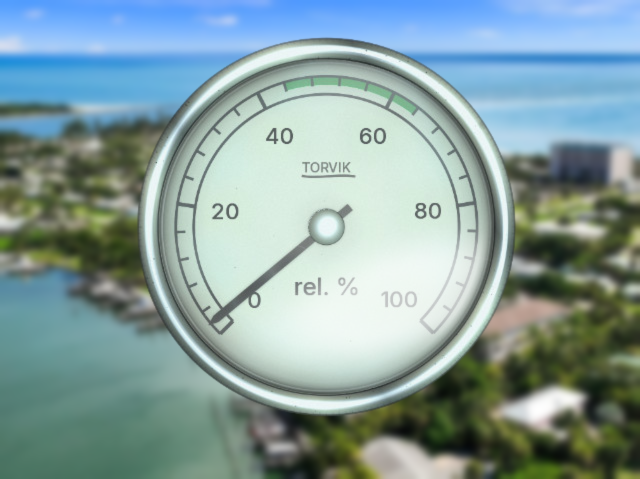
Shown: 2 %
